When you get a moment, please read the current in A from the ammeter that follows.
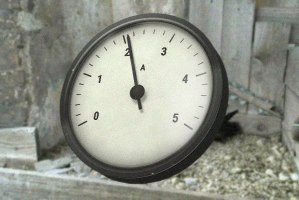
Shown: 2.1 A
